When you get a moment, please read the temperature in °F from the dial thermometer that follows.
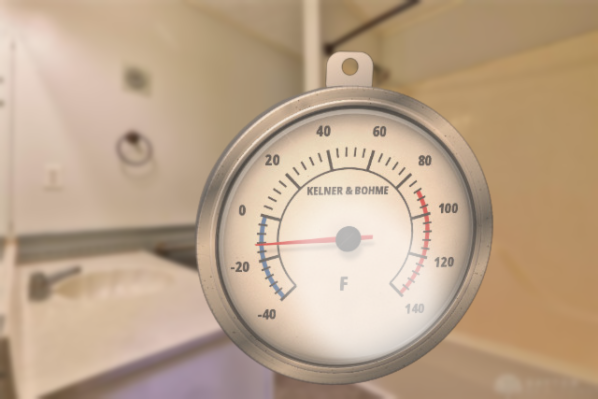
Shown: -12 °F
